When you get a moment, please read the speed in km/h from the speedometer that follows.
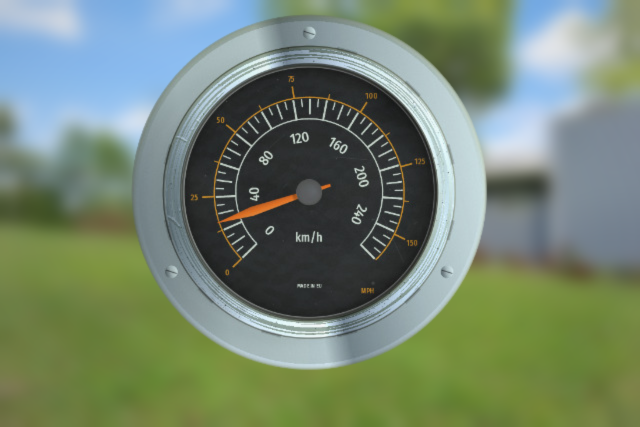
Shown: 25 km/h
